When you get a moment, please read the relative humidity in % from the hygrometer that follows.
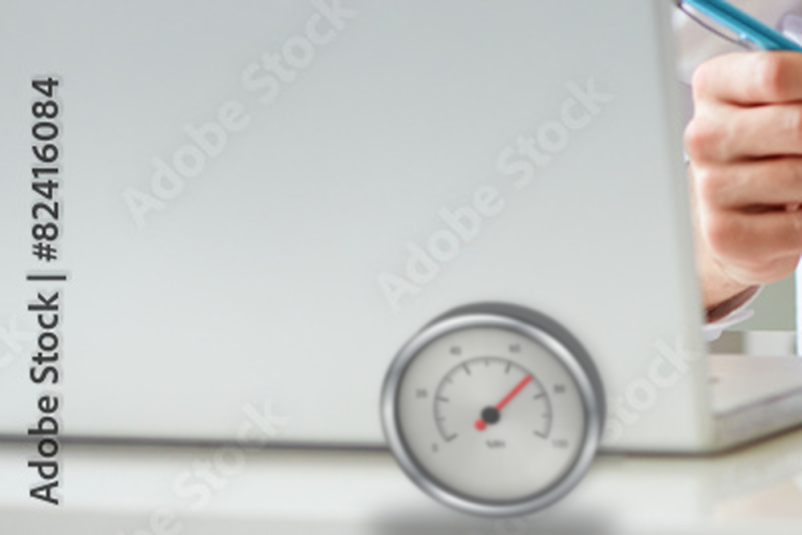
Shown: 70 %
